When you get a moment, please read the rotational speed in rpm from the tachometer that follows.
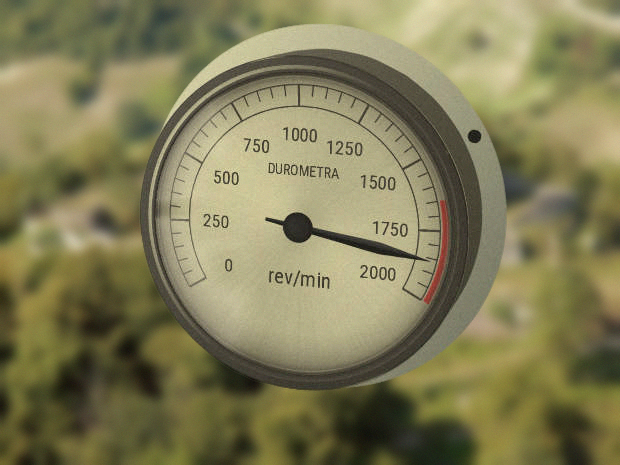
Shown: 1850 rpm
